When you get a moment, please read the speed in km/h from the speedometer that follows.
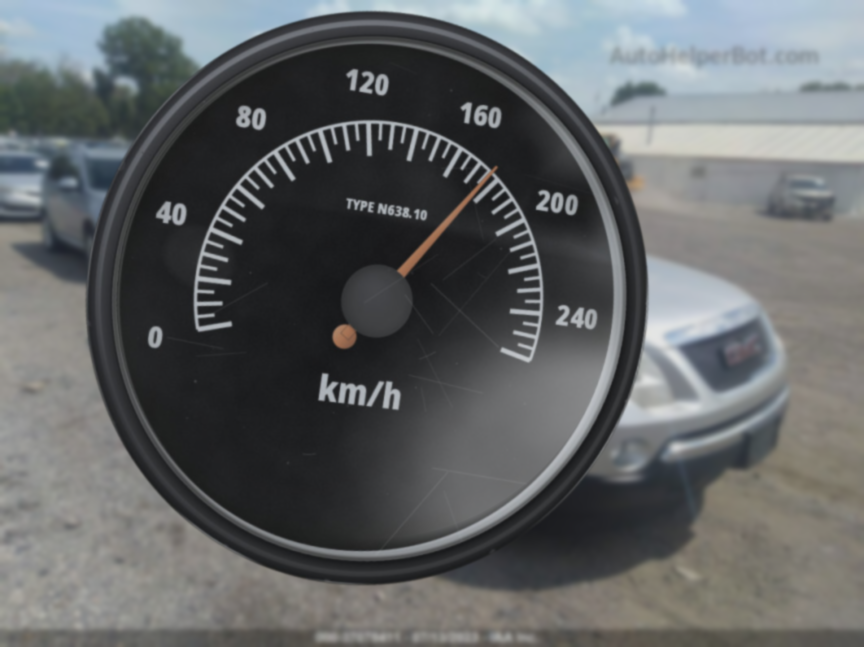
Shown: 175 km/h
